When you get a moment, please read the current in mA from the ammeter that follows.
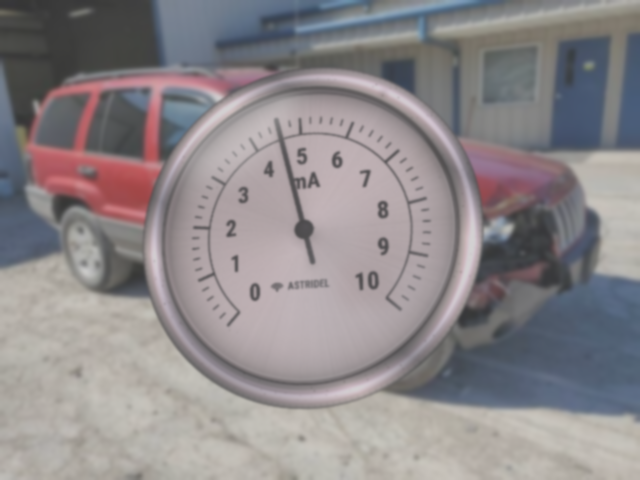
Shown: 4.6 mA
